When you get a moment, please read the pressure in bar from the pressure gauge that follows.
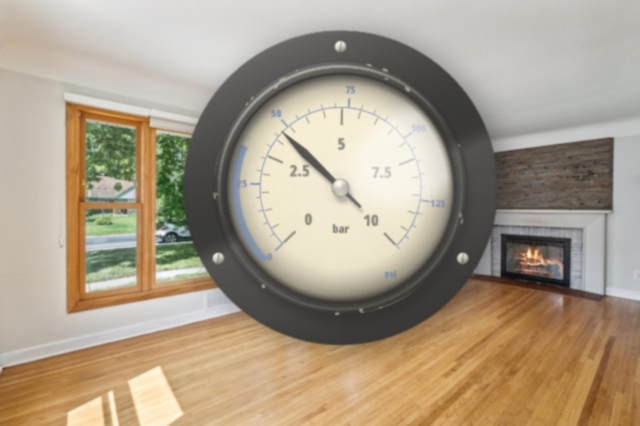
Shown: 3.25 bar
